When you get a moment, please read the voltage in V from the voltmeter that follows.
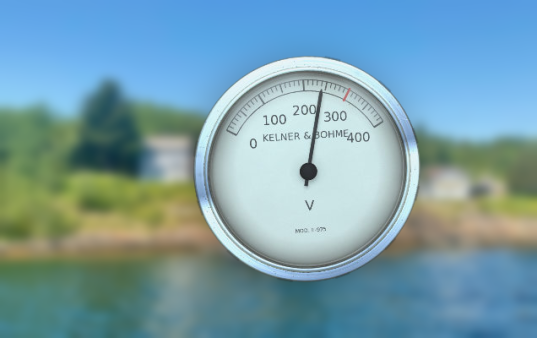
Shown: 240 V
